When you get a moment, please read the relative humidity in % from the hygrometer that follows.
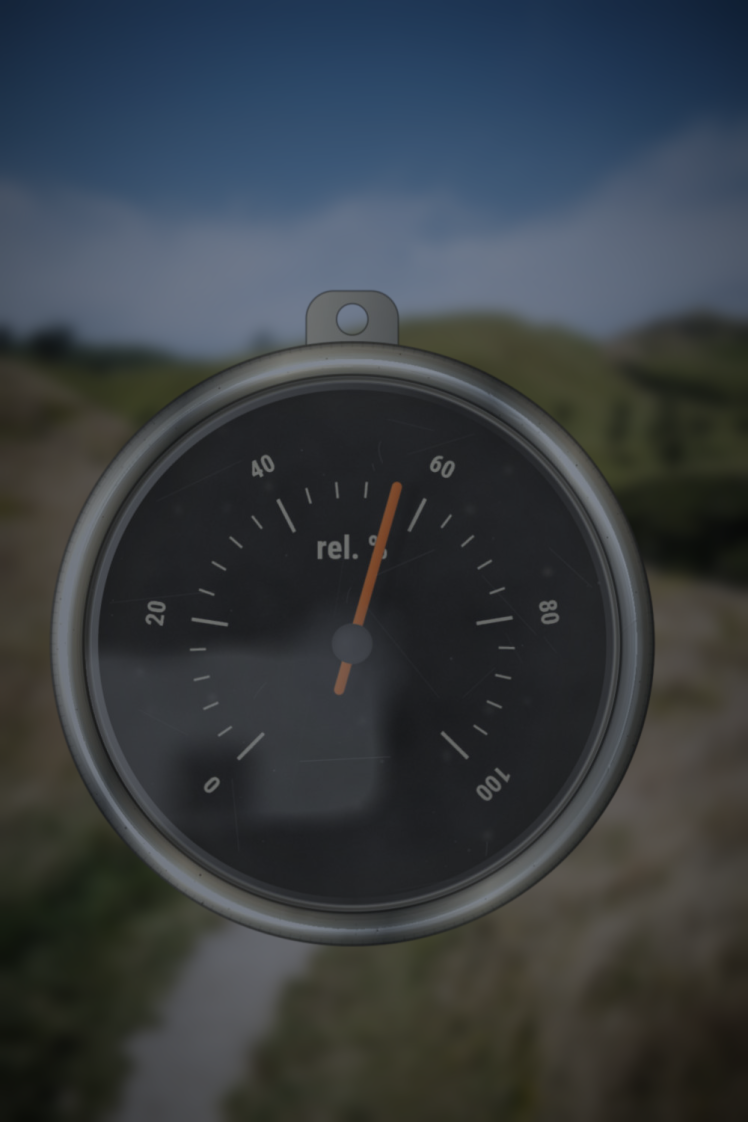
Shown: 56 %
